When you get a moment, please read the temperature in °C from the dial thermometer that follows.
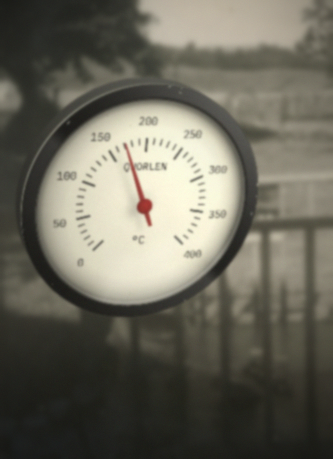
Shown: 170 °C
